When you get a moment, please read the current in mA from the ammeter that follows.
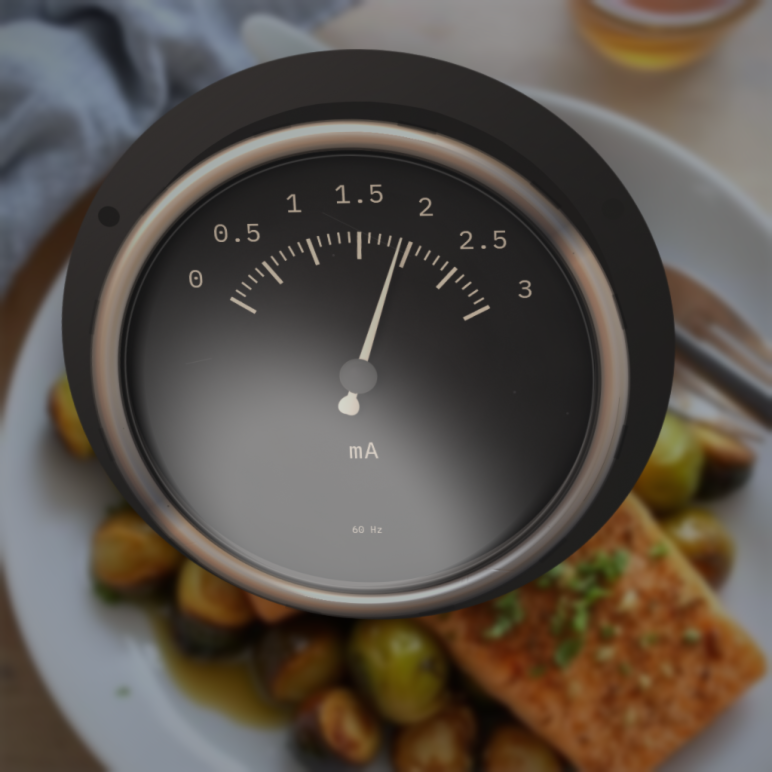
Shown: 1.9 mA
